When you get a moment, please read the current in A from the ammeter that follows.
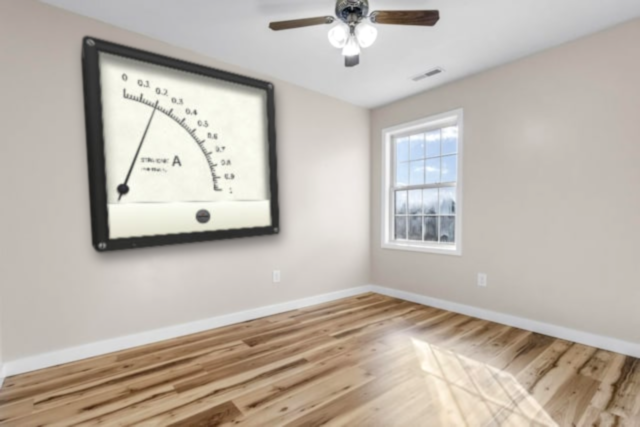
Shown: 0.2 A
